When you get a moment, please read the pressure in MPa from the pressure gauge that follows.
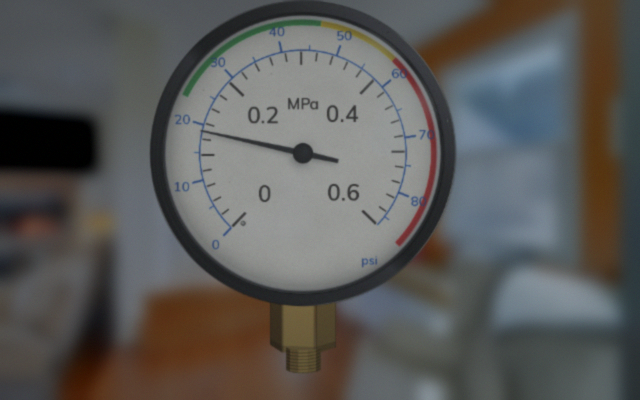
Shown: 0.13 MPa
